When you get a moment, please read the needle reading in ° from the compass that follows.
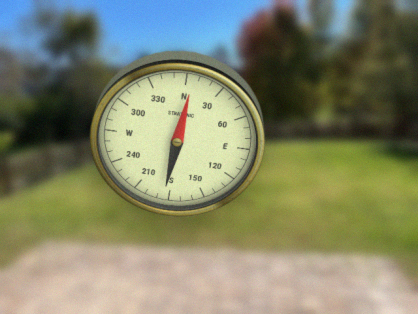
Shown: 5 °
